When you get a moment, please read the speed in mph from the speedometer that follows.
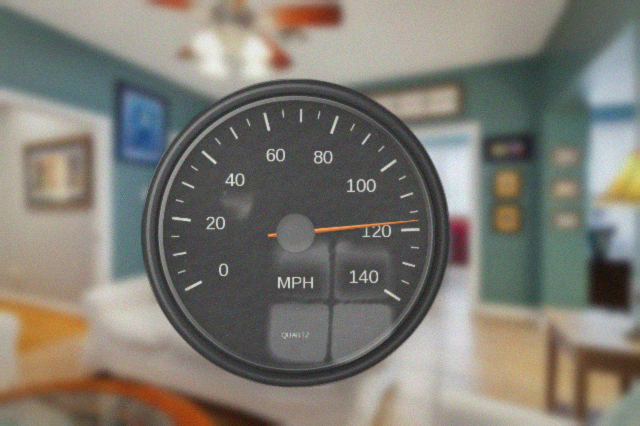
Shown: 117.5 mph
